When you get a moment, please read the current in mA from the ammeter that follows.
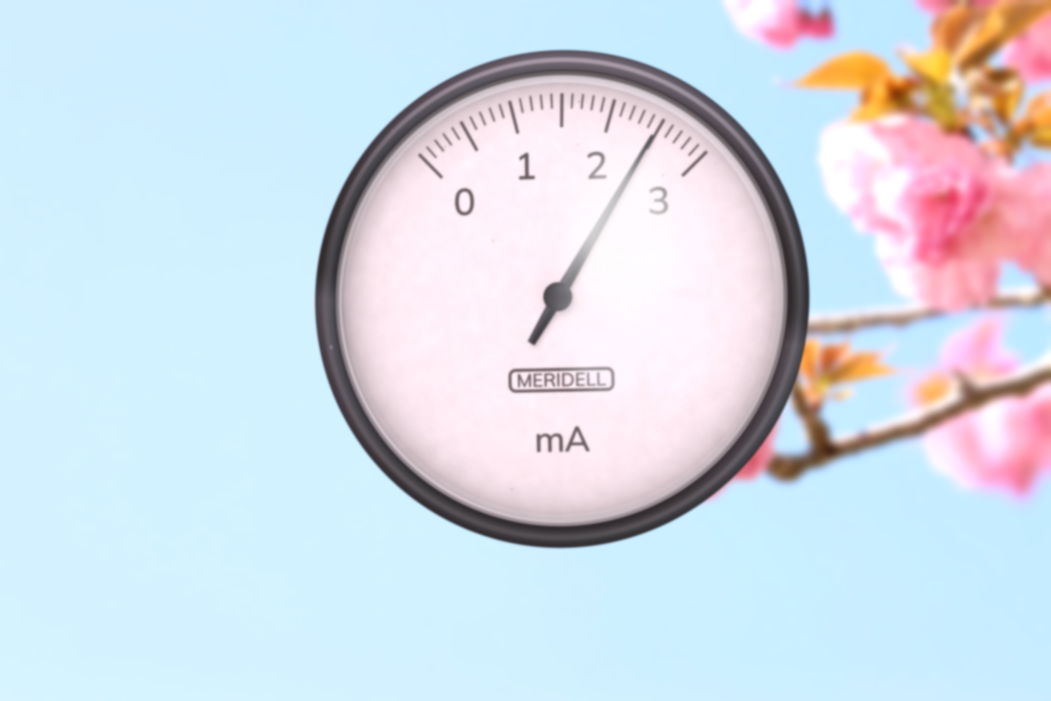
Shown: 2.5 mA
